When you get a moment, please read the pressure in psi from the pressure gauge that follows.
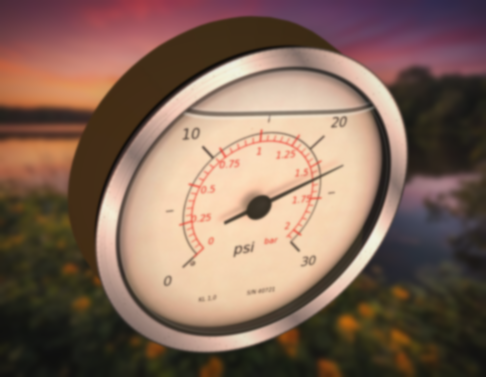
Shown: 22.5 psi
